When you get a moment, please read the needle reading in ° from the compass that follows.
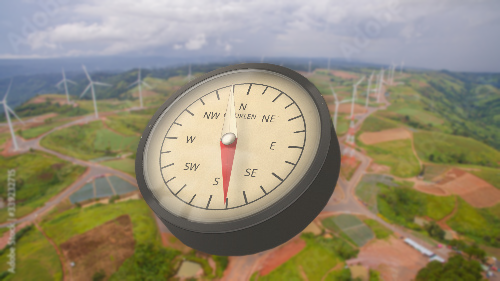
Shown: 165 °
